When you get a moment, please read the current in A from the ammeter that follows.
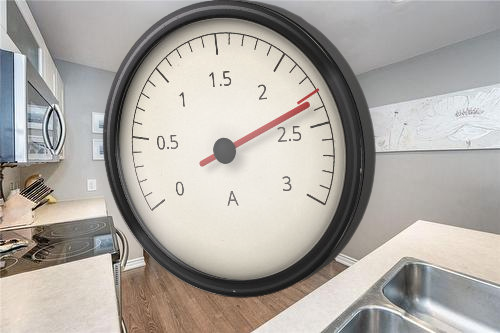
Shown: 2.35 A
